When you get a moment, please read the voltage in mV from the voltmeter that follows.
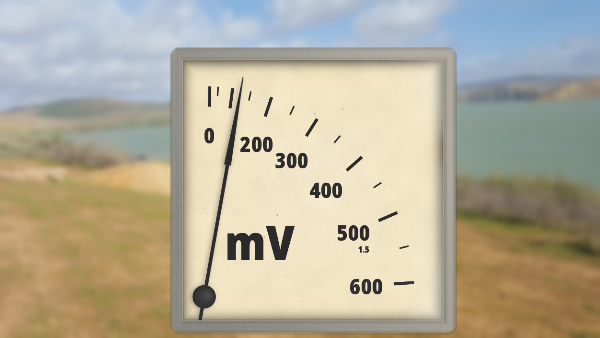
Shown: 125 mV
